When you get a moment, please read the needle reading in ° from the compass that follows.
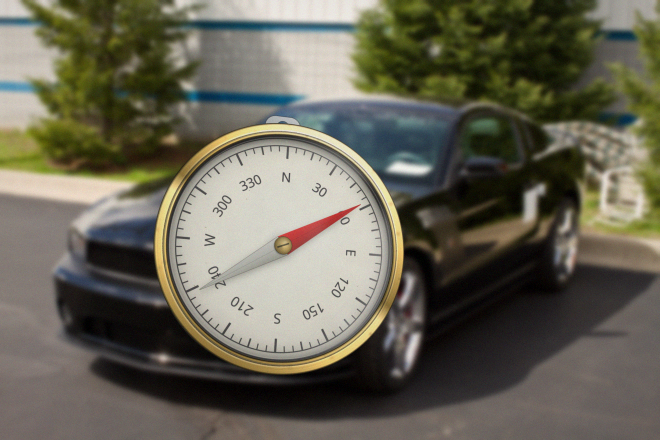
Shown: 57.5 °
